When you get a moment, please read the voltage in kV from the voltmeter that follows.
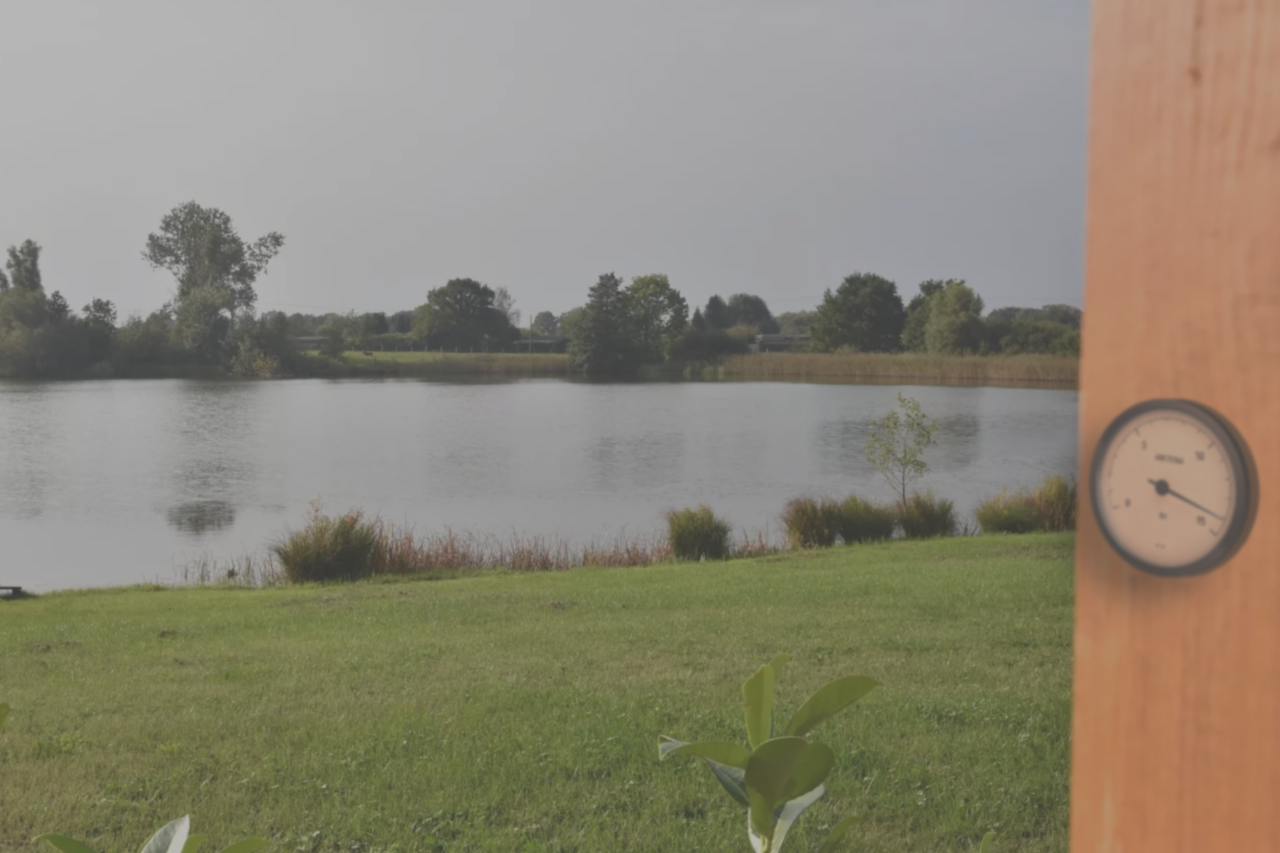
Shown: 14 kV
